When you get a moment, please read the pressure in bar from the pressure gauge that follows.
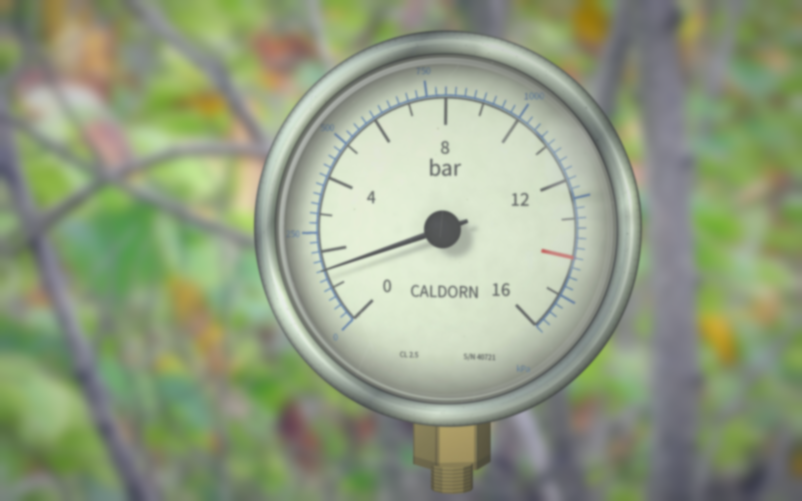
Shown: 1.5 bar
